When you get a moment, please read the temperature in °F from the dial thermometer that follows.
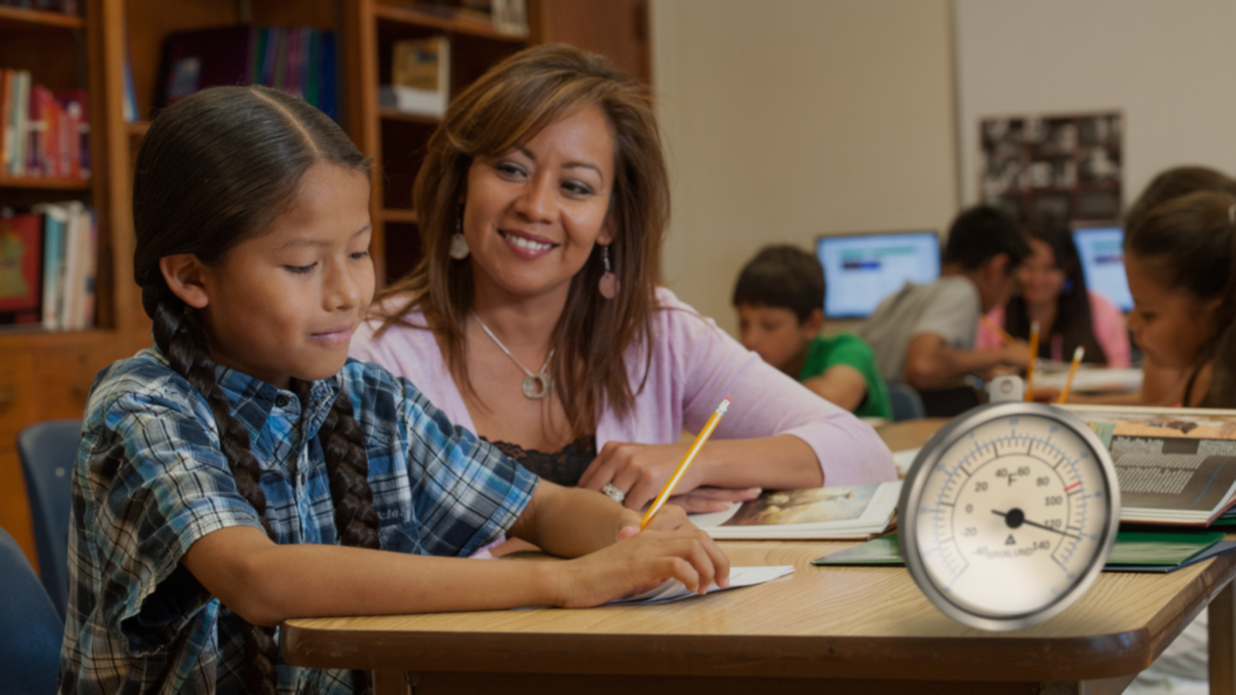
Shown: 124 °F
